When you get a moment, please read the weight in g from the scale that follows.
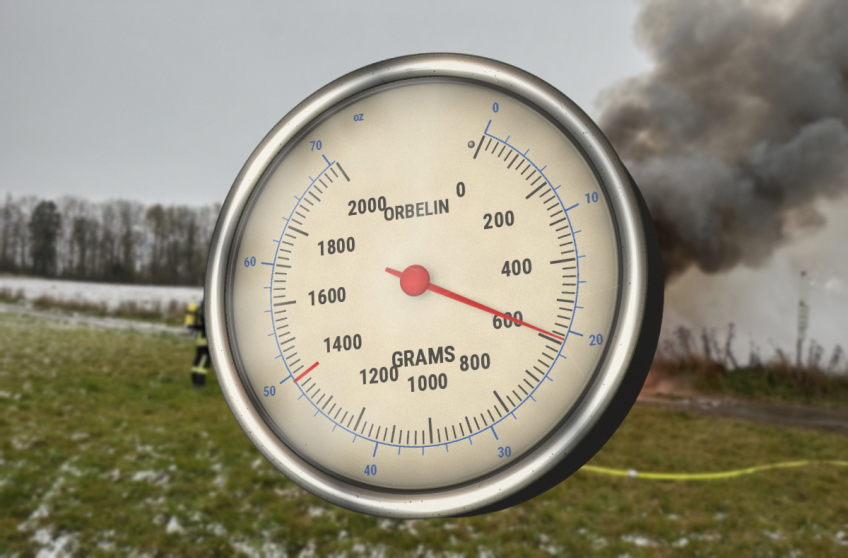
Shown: 590 g
